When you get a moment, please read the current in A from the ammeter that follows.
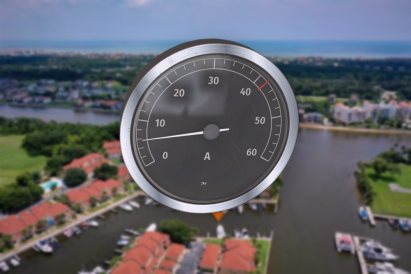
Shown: 6 A
